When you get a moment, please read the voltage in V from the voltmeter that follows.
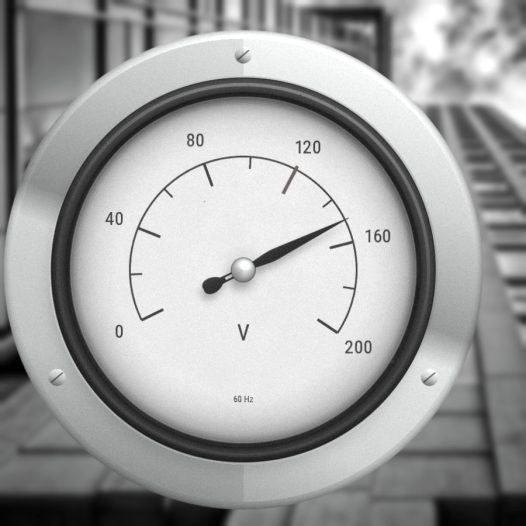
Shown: 150 V
